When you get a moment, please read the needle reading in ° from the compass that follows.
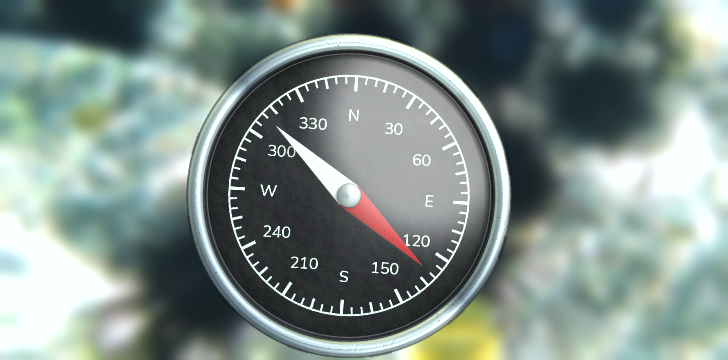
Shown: 130 °
